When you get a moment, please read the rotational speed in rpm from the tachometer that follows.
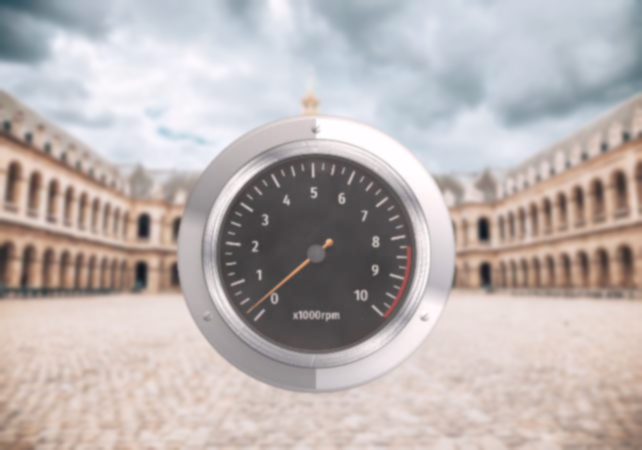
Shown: 250 rpm
